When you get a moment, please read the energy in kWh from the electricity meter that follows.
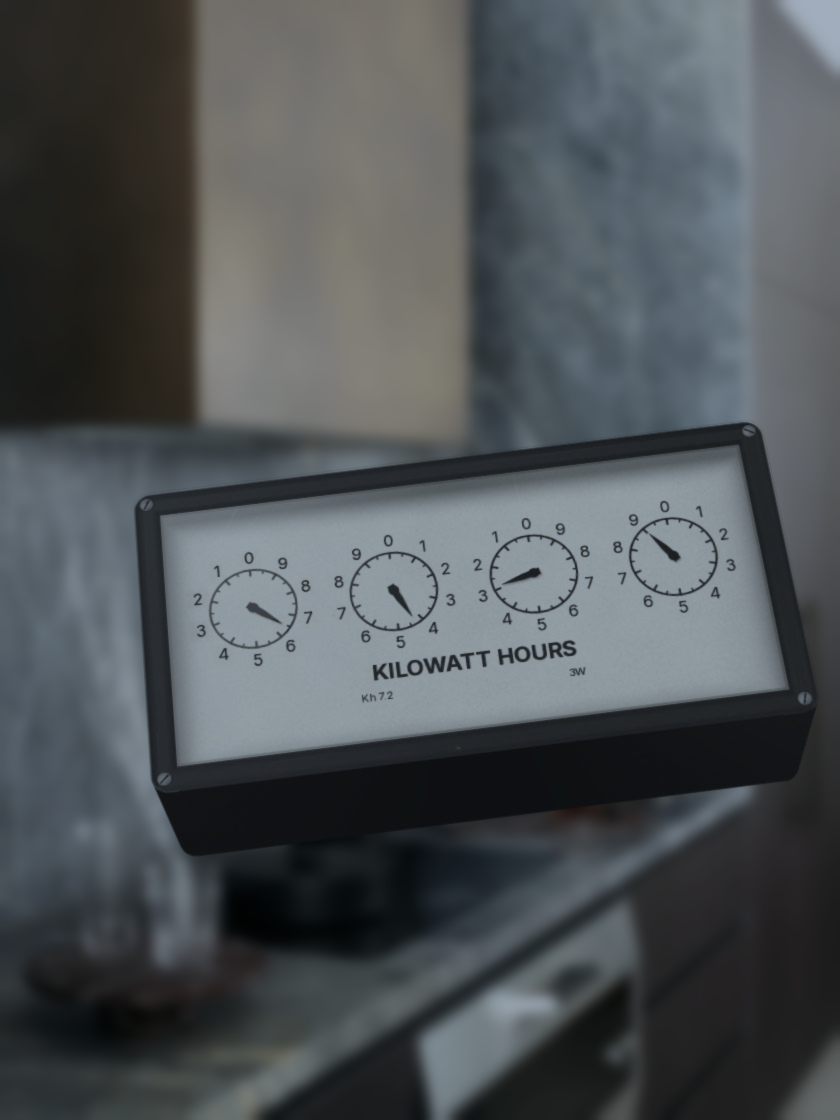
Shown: 6429 kWh
